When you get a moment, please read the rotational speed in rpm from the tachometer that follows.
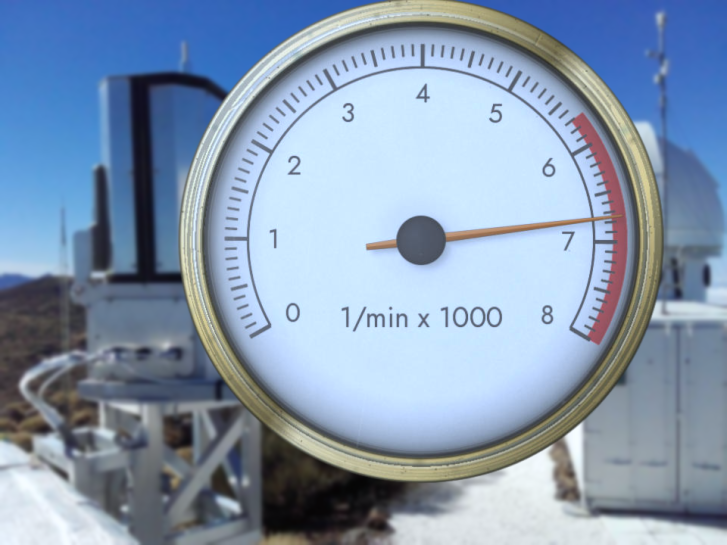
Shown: 6750 rpm
